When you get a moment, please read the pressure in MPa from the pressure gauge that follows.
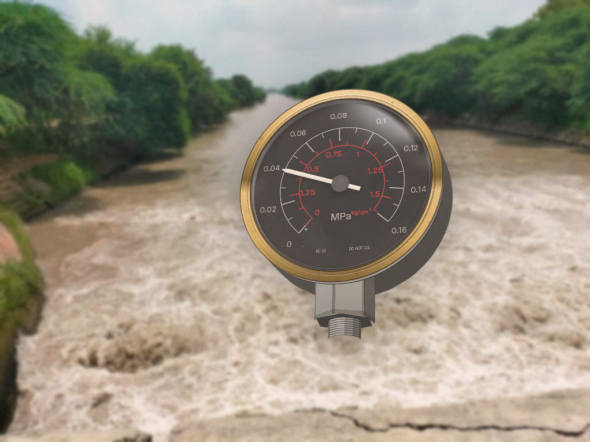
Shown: 0.04 MPa
